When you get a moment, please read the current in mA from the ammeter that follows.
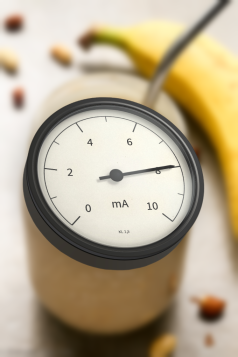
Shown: 8 mA
